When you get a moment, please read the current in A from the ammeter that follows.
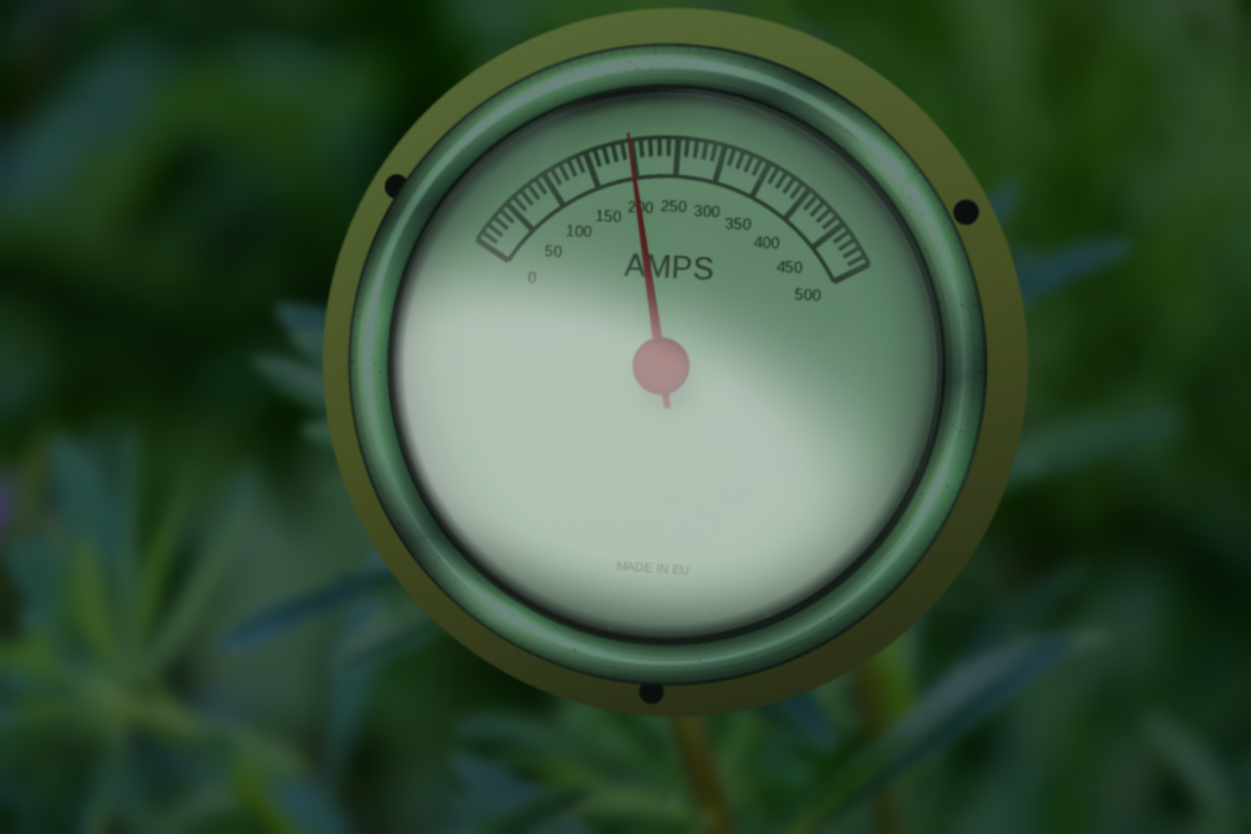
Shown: 200 A
